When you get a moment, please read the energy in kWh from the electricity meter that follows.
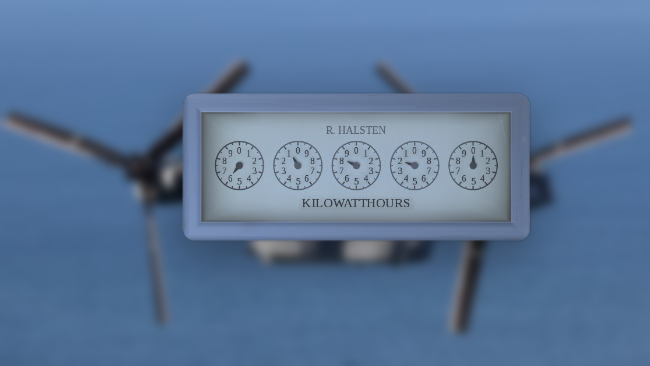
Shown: 60820 kWh
